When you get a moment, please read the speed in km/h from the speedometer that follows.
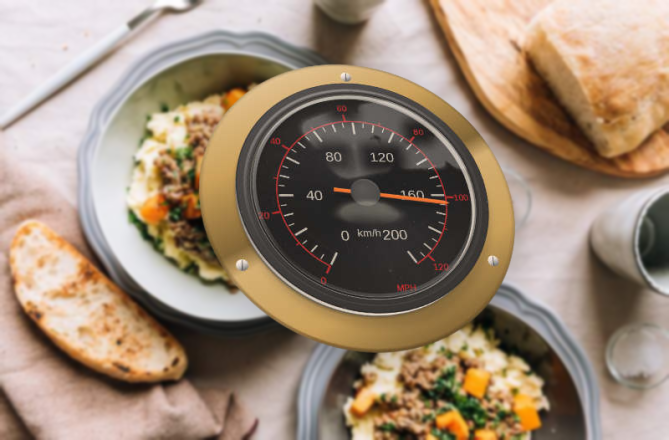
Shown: 165 km/h
